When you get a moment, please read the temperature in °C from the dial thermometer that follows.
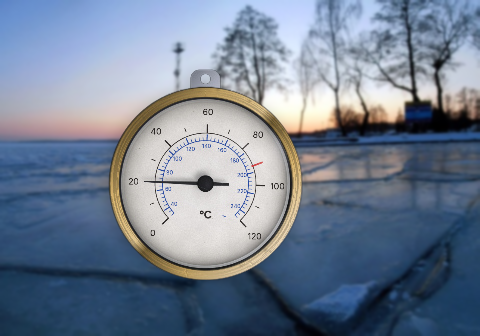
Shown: 20 °C
